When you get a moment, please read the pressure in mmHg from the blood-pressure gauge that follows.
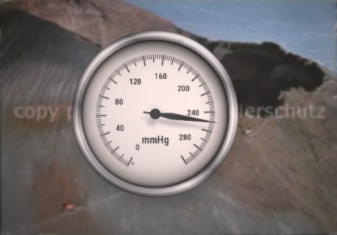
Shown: 250 mmHg
